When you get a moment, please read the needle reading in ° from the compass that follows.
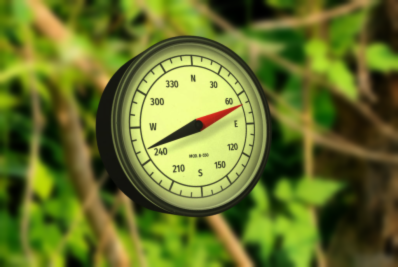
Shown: 70 °
